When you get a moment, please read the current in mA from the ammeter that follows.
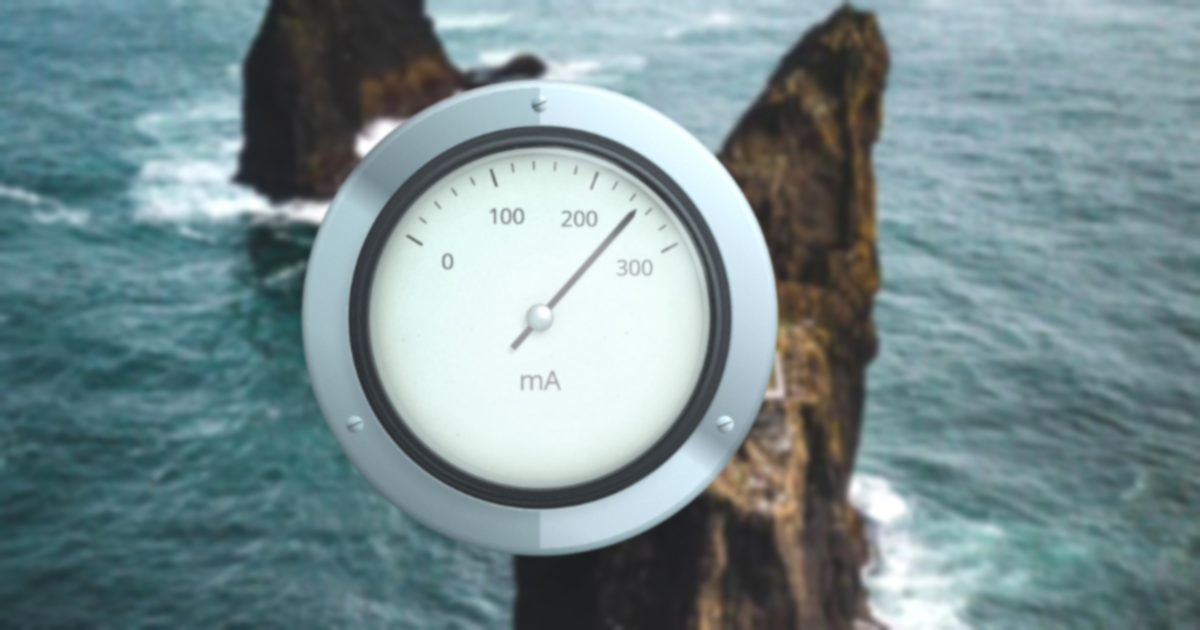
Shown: 250 mA
